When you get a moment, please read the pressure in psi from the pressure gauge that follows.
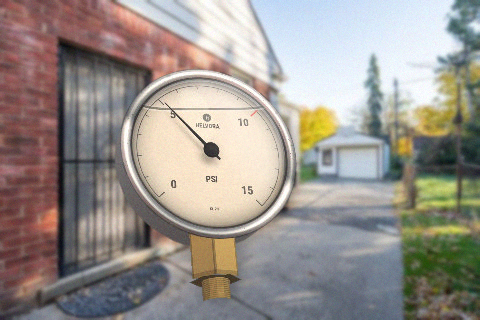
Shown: 5 psi
